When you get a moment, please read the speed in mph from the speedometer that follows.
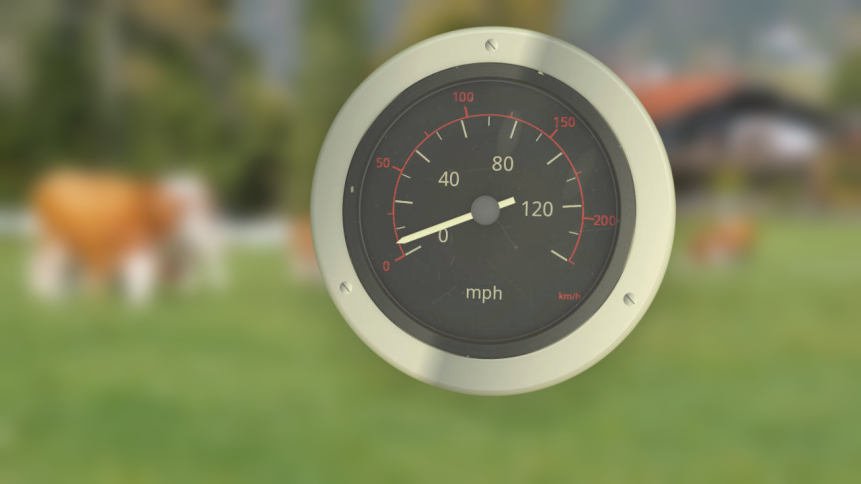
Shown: 5 mph
